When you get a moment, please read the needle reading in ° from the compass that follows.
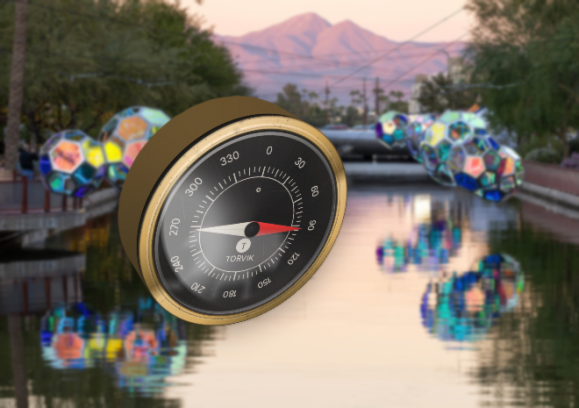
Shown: 90 °
